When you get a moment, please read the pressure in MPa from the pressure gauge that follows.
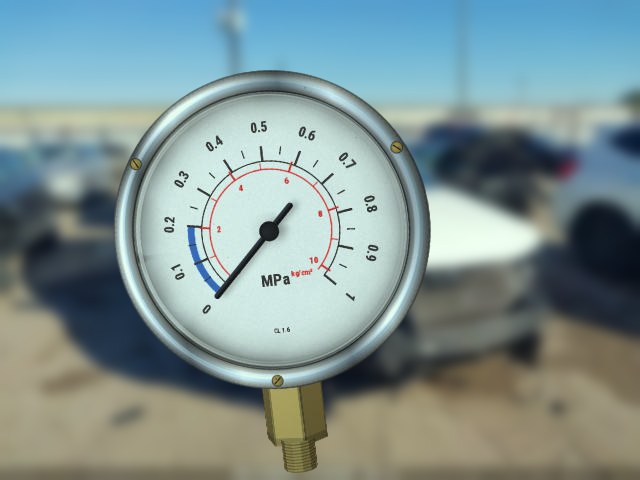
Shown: 0 MPa
